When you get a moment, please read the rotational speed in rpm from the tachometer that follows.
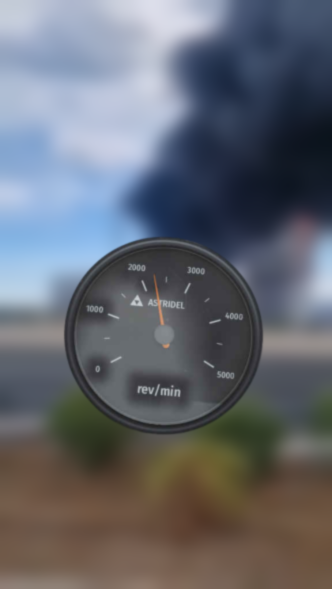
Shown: 2250 rpm
